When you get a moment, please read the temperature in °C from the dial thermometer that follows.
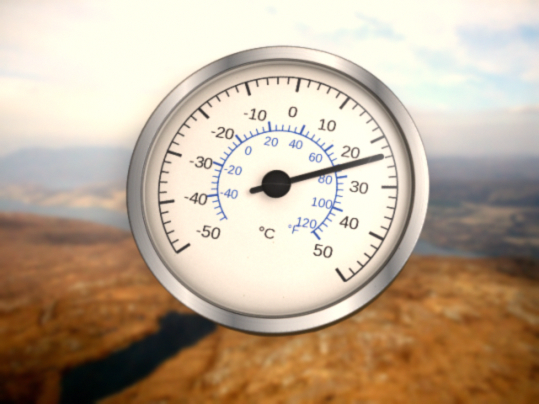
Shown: 24 °C
